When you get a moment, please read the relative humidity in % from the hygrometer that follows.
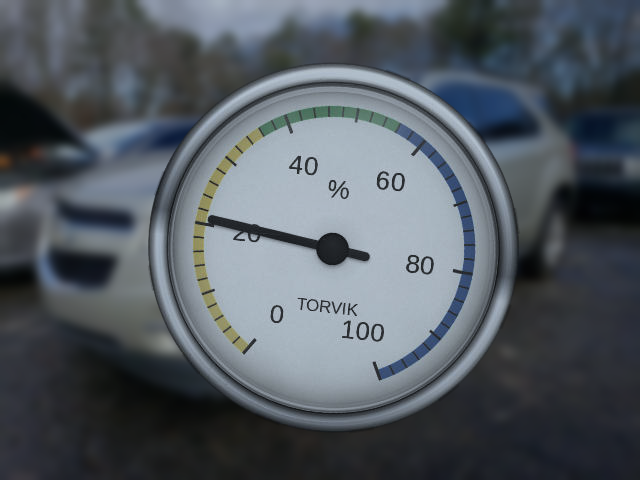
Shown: 21 %
